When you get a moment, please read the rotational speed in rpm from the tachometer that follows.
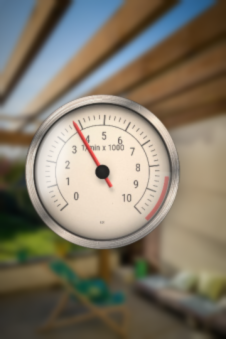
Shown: 3800 rpm
